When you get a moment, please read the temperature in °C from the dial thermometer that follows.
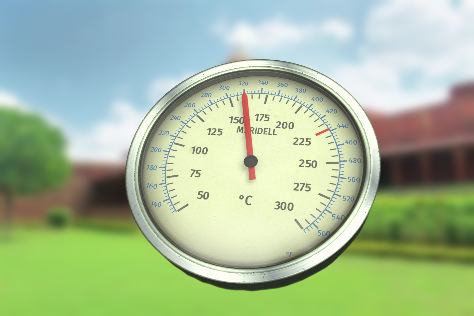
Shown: 160 °C
